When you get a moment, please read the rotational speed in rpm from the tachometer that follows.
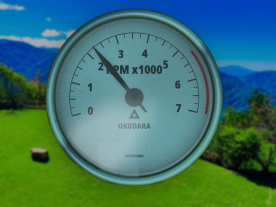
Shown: 2250 rpm
